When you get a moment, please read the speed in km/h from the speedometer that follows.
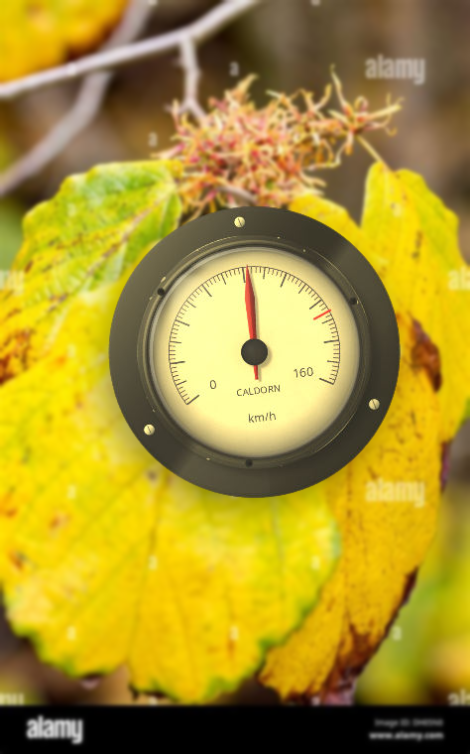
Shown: 82 km/h
